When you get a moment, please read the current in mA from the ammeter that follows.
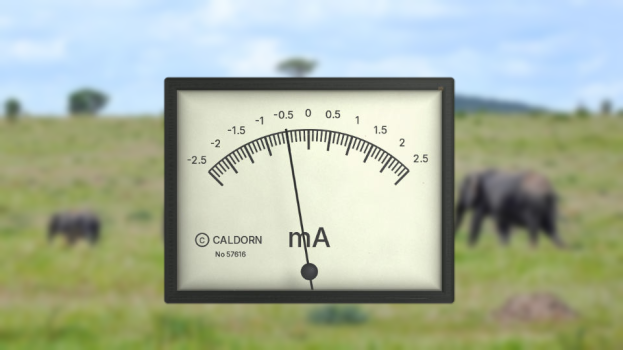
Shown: -0.5 mA
